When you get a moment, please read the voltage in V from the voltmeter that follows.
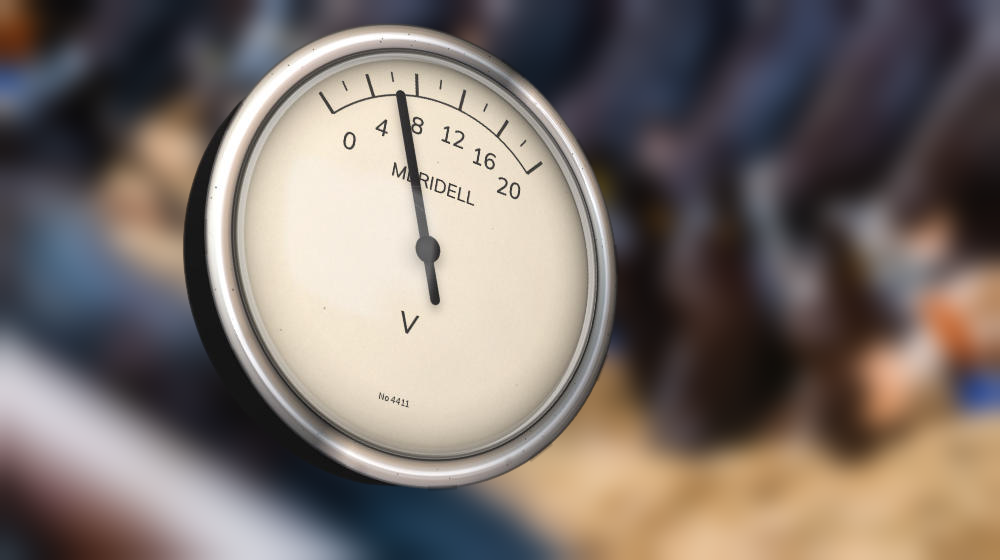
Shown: 6 V
